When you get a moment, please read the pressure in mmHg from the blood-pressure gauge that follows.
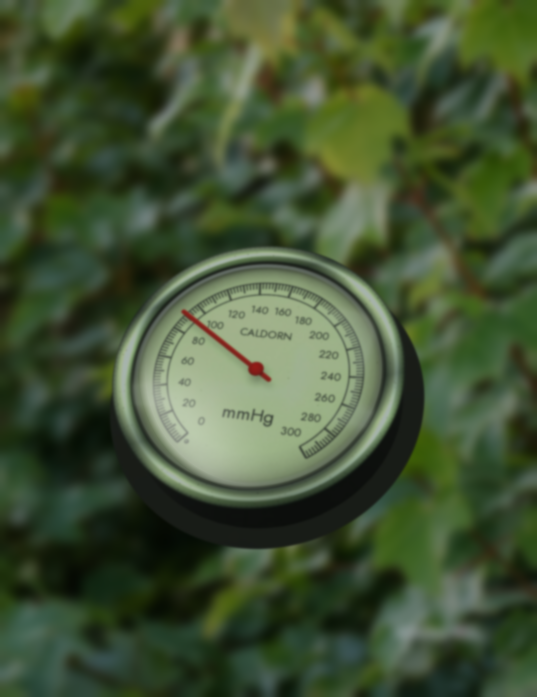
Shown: 90 mmHg
